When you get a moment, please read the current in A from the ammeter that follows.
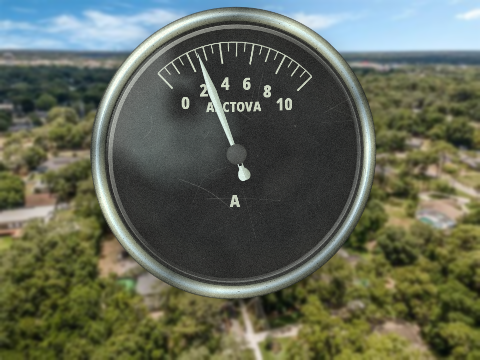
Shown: 2.5 A
